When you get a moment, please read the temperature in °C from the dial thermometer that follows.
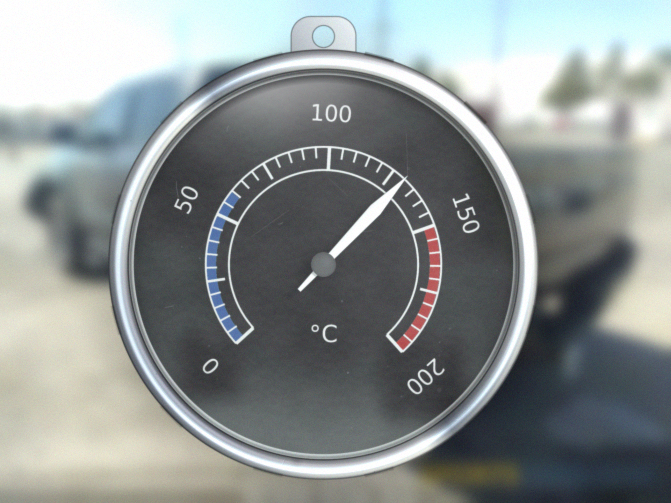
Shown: 130 °C
